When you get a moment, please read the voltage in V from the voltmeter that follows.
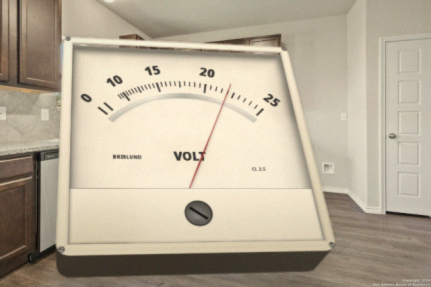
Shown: 22 V
